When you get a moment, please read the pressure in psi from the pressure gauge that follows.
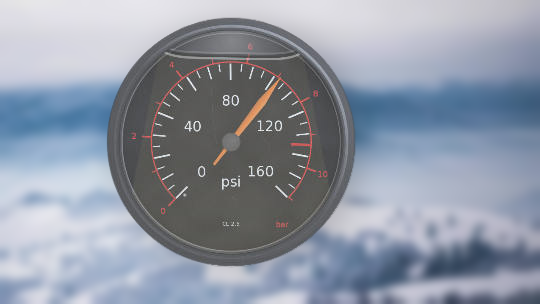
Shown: 102.5 psi
